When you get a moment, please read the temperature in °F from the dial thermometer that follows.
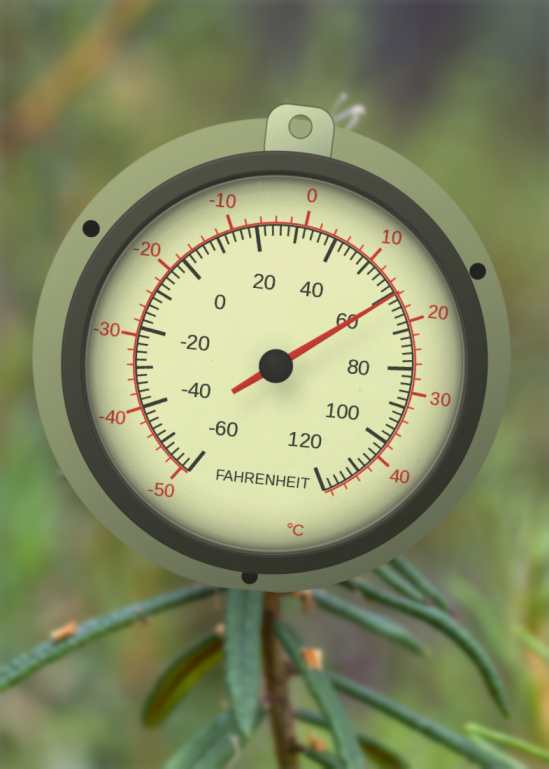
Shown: 60 °F
